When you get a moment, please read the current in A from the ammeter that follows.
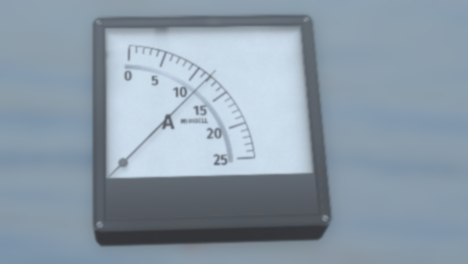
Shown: 12 A
